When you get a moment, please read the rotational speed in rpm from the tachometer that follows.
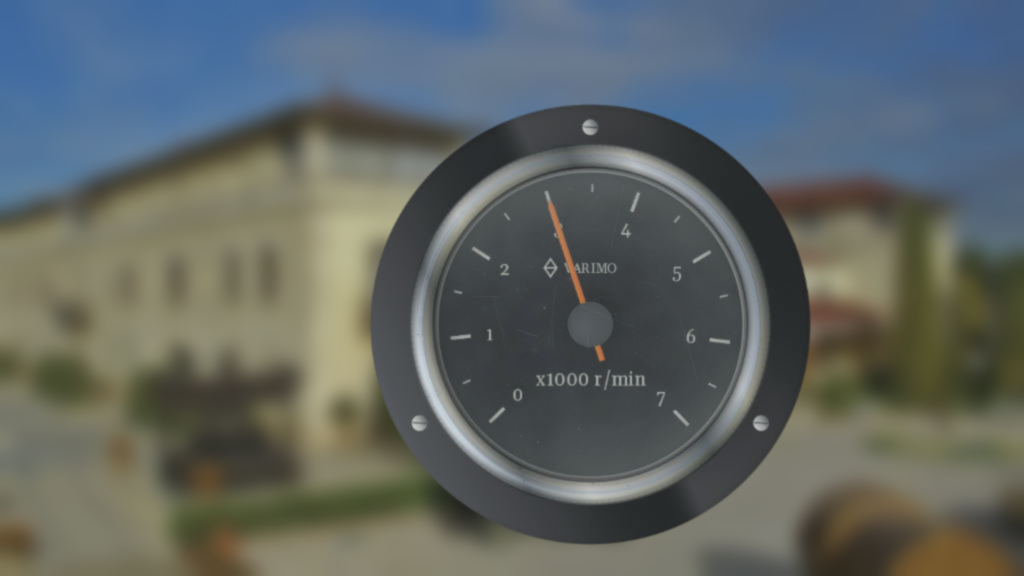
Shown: 3000 rpm
